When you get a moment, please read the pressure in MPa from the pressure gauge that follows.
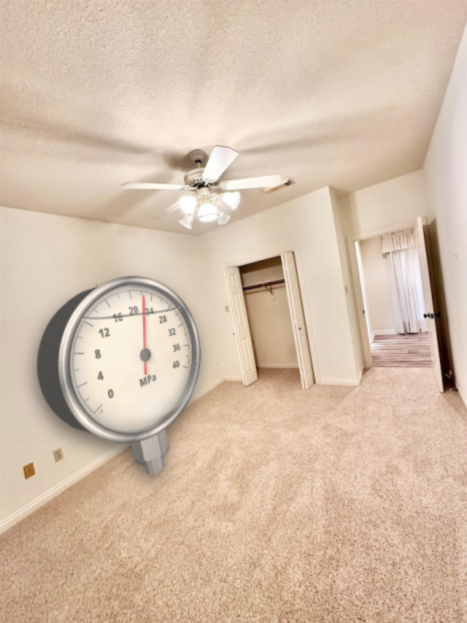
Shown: 22 MPa
